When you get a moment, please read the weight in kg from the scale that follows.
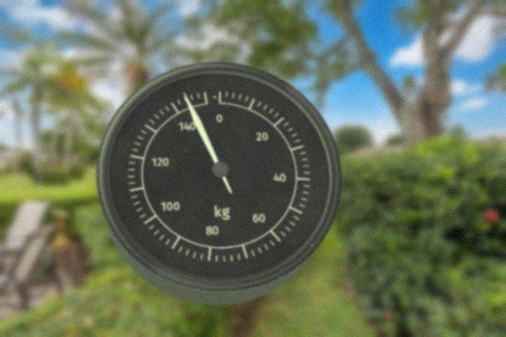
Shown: 144 kg
